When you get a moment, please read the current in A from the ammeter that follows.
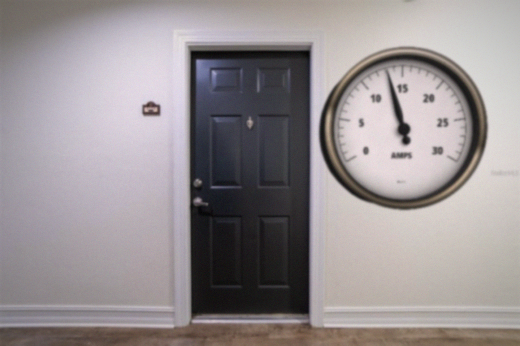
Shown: 13 A
